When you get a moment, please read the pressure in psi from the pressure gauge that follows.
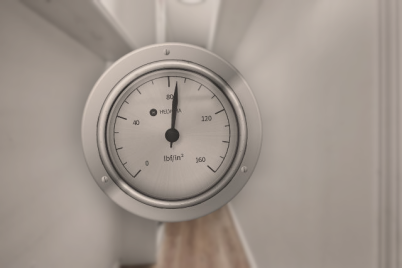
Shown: 85 psi
